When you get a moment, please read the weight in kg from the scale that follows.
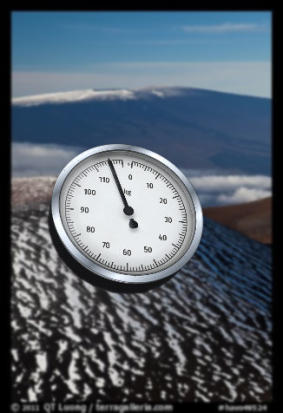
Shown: 115 kg
